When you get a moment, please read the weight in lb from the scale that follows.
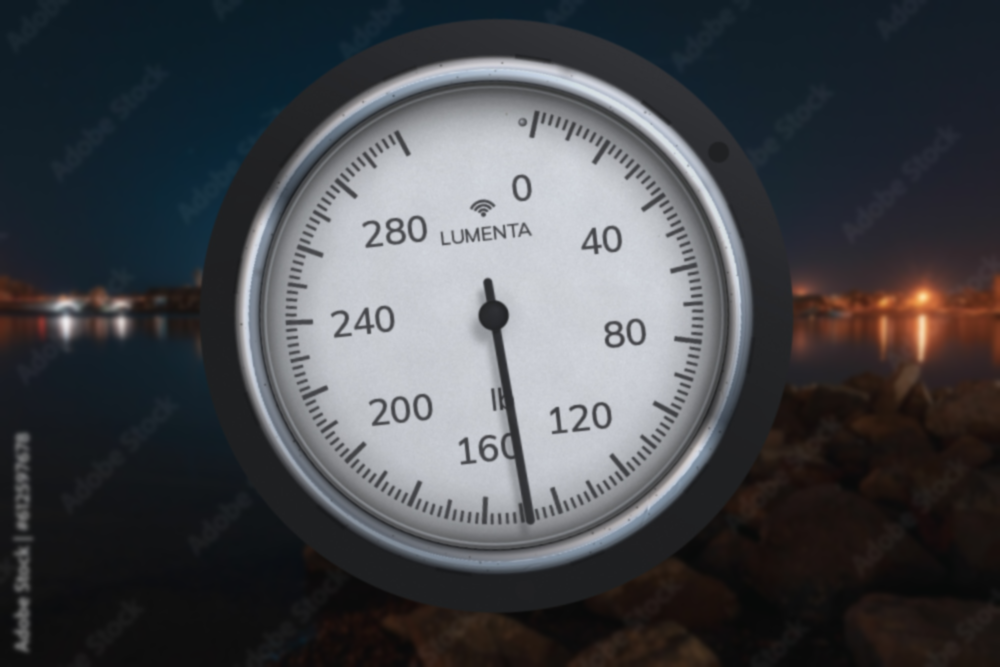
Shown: 148 lb
